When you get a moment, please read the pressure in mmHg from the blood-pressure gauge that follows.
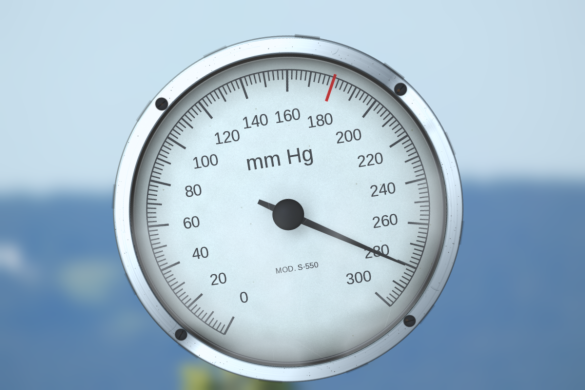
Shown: 280 mmHg
